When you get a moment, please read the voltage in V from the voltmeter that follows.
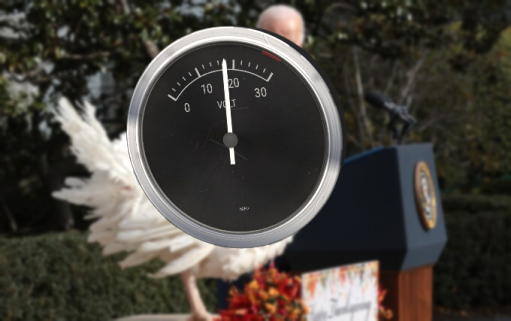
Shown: 18 V
